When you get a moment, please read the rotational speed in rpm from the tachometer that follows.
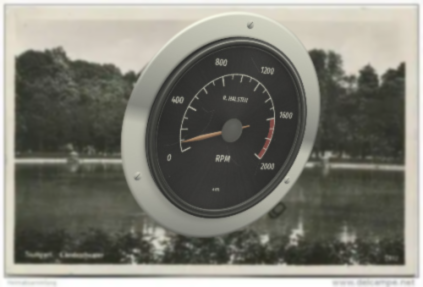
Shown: 100 rpm
